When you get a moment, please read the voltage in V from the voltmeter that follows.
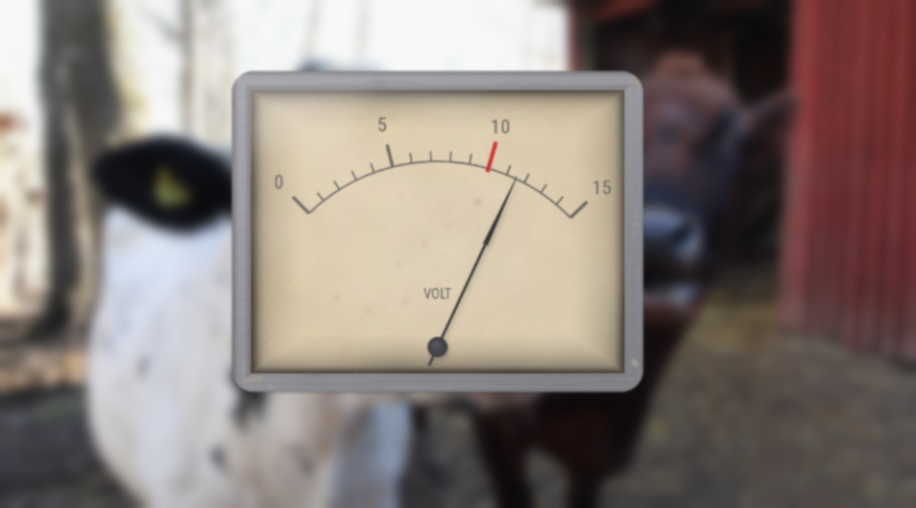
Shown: 11.5 V
